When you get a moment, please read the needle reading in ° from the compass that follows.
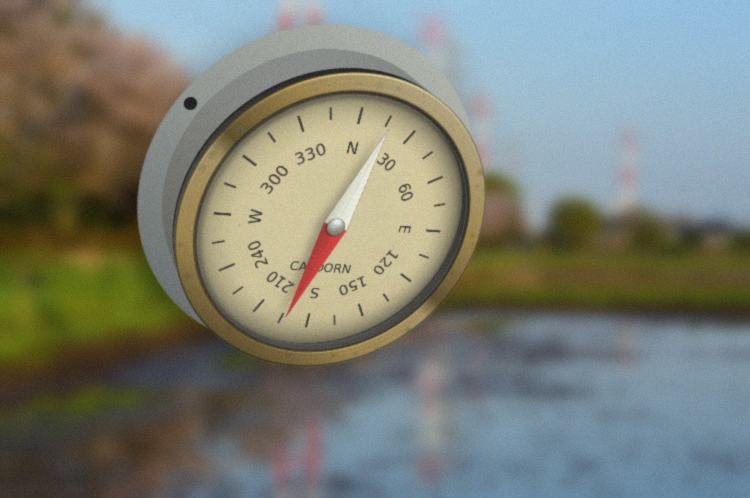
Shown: 195 °
